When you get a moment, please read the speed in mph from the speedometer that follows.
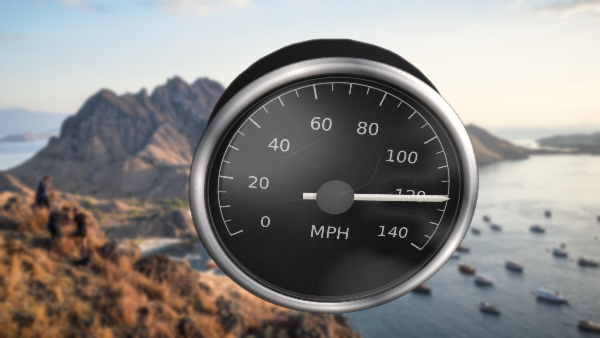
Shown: 120 mph
